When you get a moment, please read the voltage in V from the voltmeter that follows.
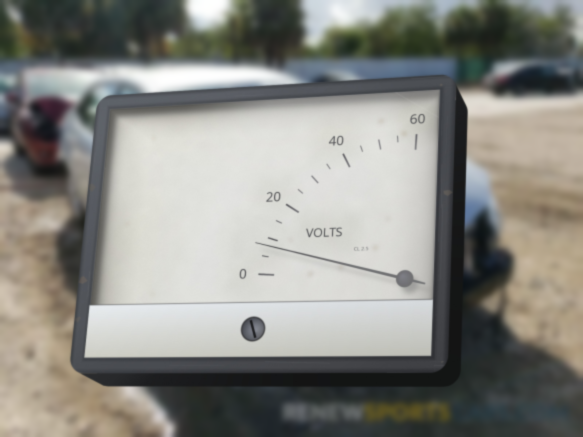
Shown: 7.5 V
